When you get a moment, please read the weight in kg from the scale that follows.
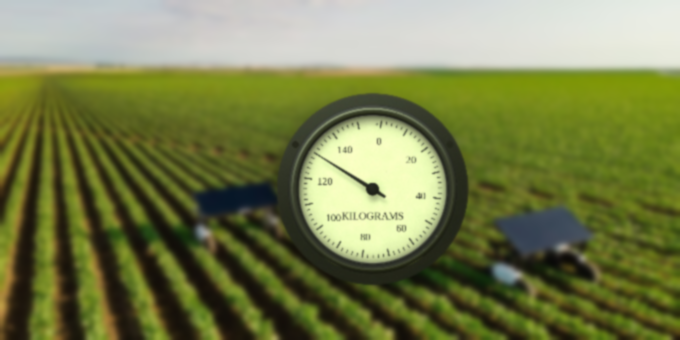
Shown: 130 kg
